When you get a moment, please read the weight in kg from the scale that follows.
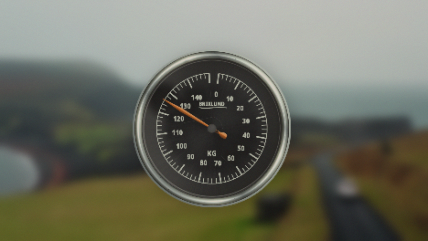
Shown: 126 kg
